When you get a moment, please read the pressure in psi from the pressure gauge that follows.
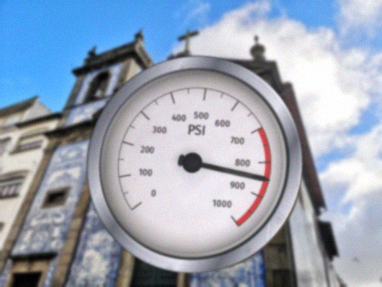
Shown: 850 psi
